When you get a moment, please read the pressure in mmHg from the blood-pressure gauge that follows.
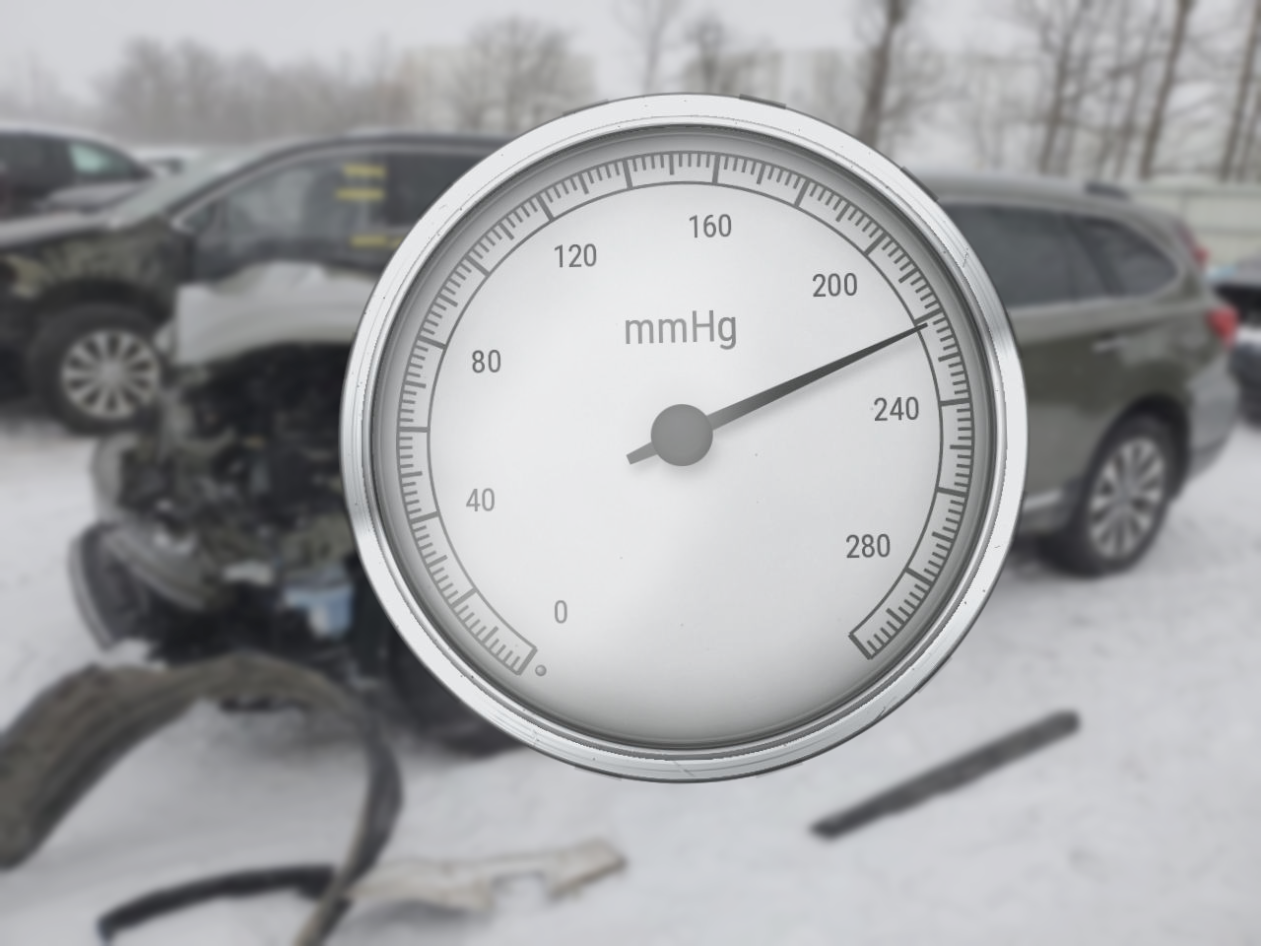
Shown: 222 mmHg
